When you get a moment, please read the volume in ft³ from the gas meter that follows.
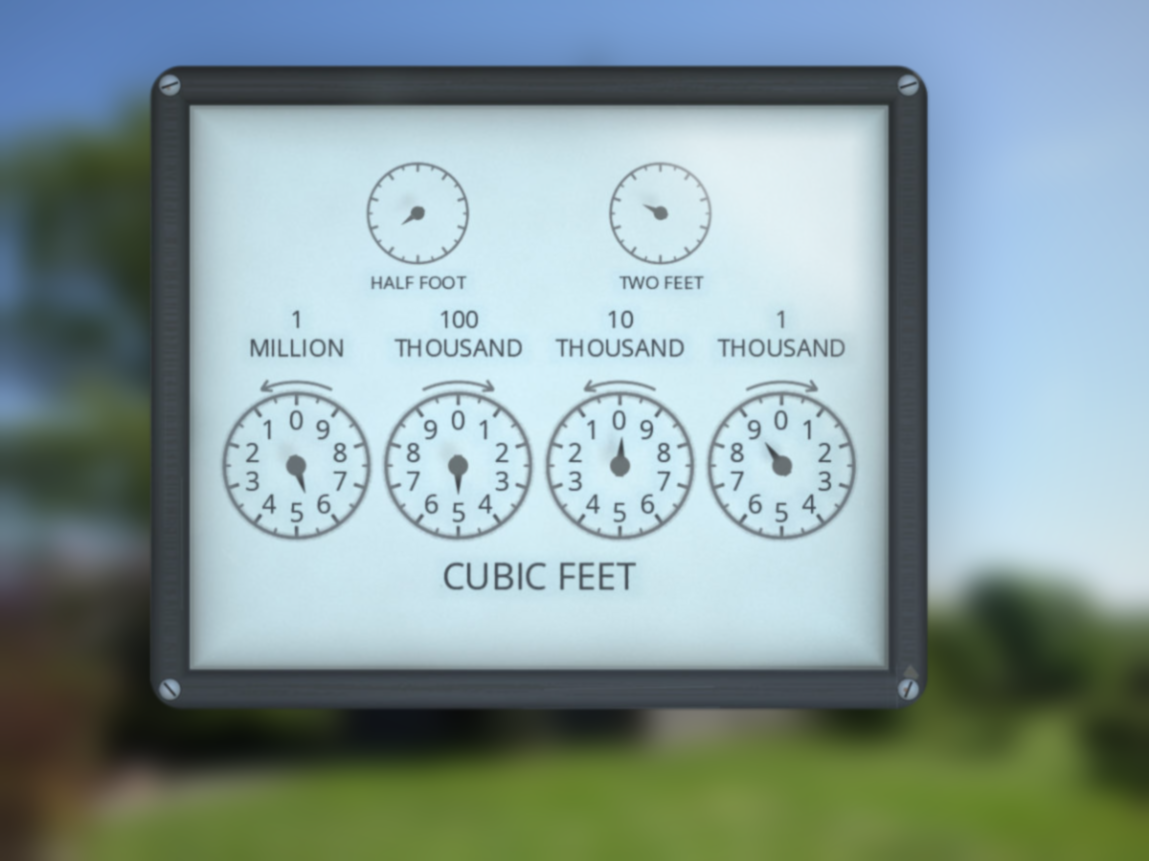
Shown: 549900 ft³
